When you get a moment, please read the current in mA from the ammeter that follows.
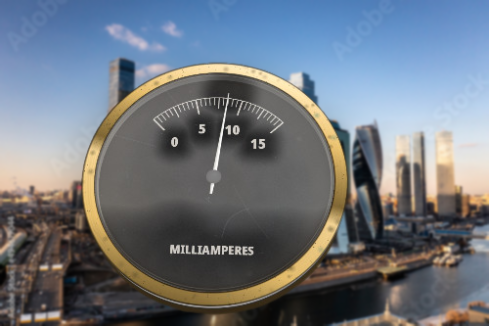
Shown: 8.5 mA
